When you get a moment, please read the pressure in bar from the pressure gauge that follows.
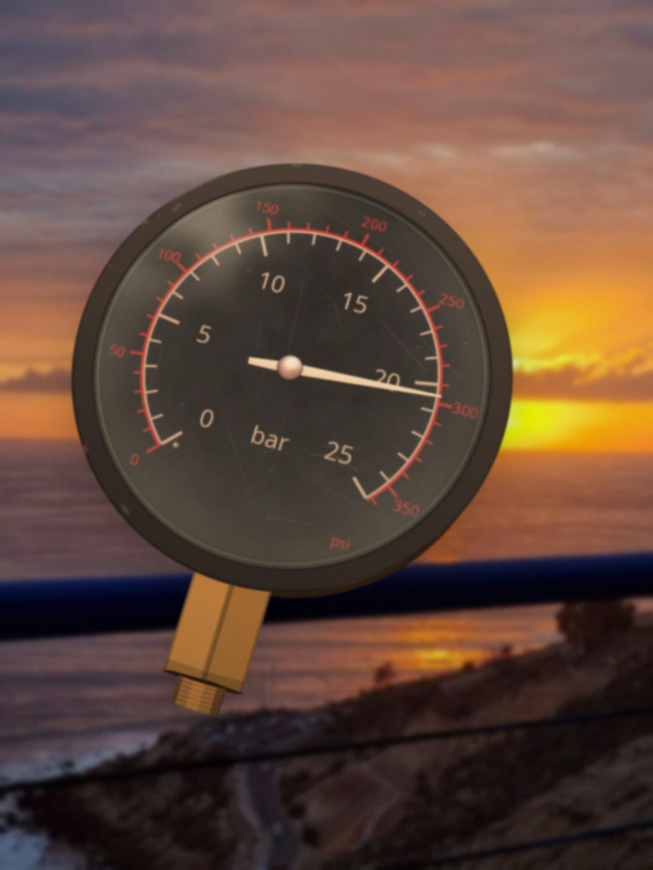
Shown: 20.5 bar
